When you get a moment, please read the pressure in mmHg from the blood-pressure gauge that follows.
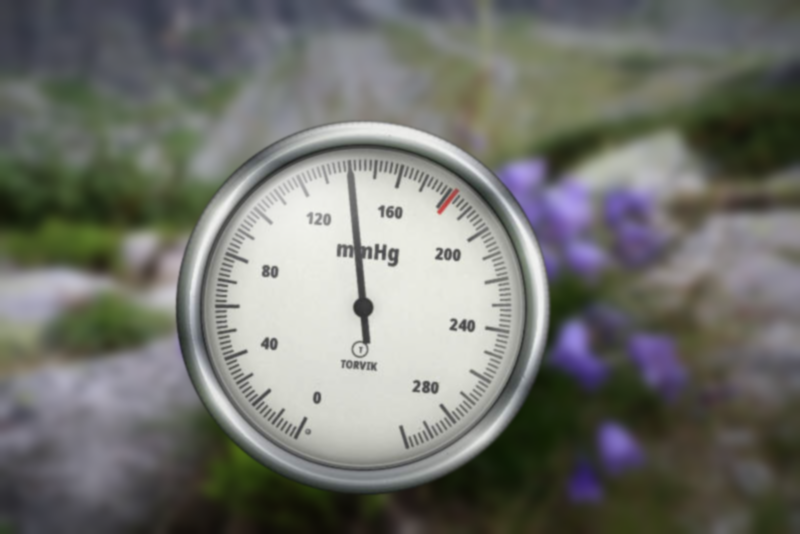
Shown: 140 mmHg
